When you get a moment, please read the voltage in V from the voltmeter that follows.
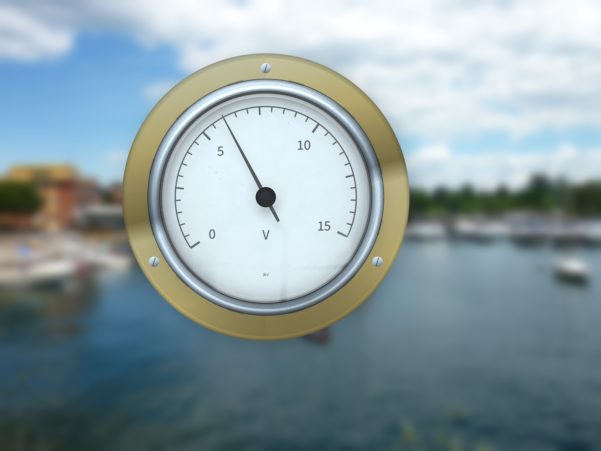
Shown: 6 V
